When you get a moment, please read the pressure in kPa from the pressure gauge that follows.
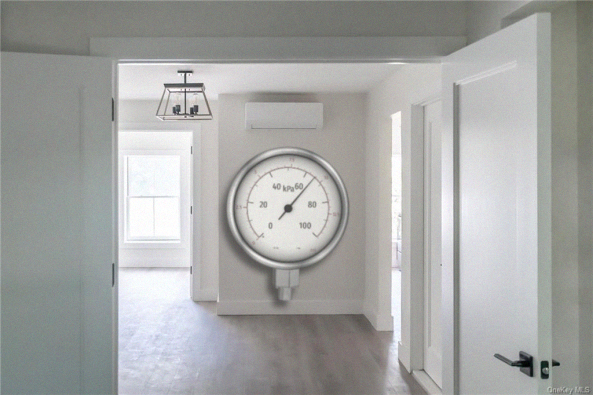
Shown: 65 kPa
